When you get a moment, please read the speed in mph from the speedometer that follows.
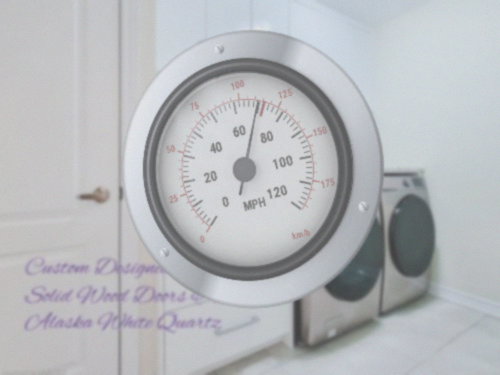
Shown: 70 mph
